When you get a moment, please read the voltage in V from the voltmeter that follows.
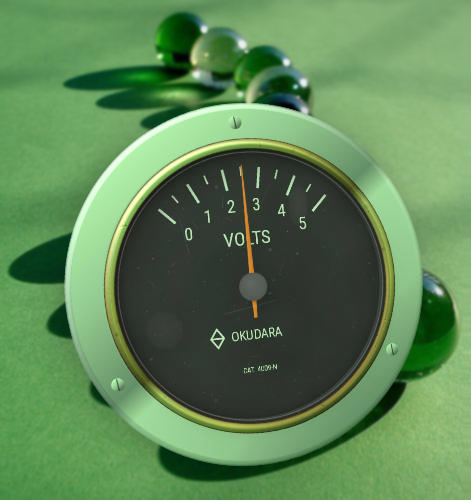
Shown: 2.5 V
